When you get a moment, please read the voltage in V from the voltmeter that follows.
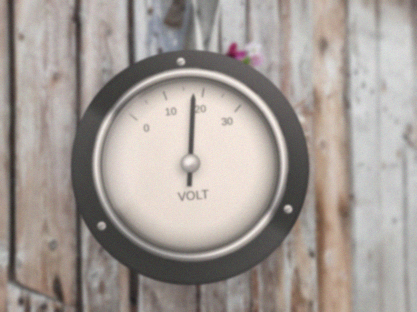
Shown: 17.5 V
